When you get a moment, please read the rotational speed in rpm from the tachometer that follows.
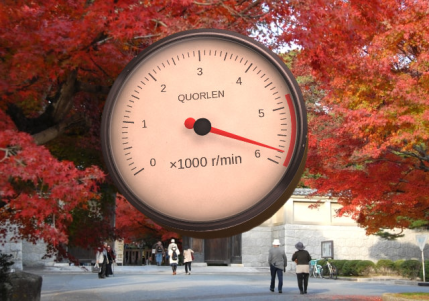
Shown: 5800 rpm
